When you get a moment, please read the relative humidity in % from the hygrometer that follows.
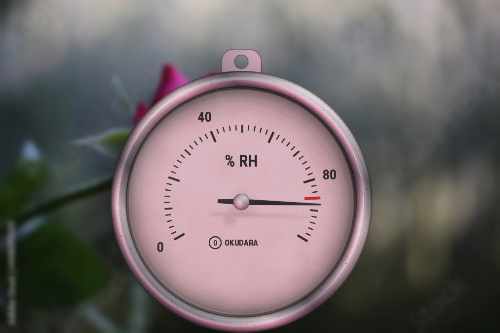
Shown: 88 %
